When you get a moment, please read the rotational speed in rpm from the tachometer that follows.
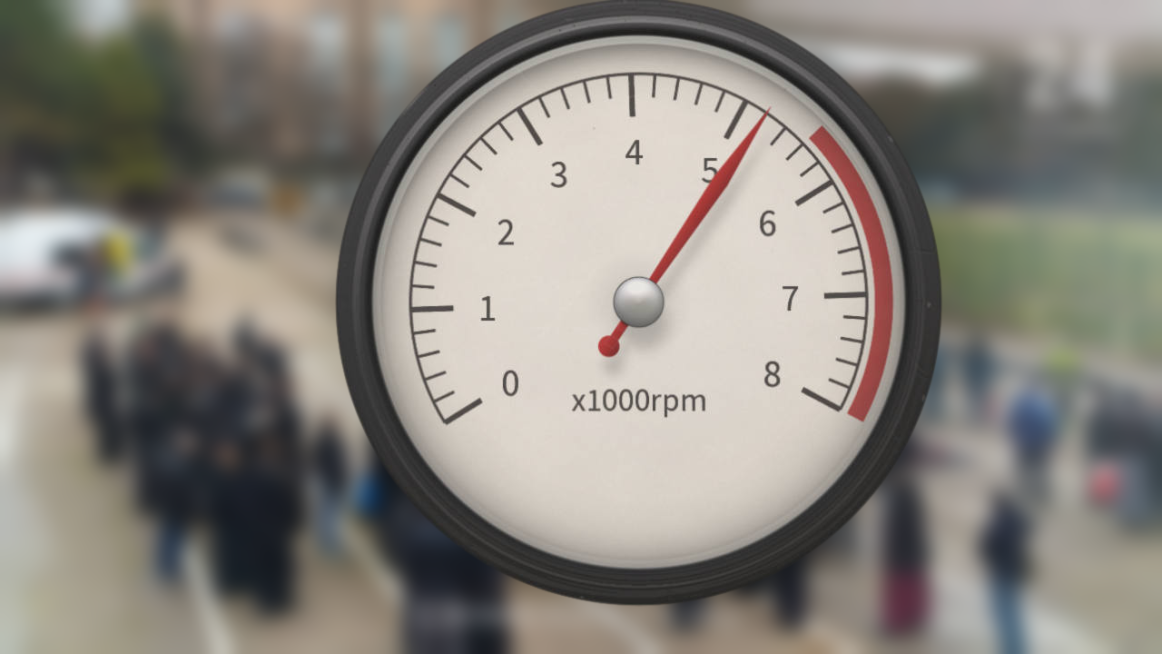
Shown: 5200 rpm
